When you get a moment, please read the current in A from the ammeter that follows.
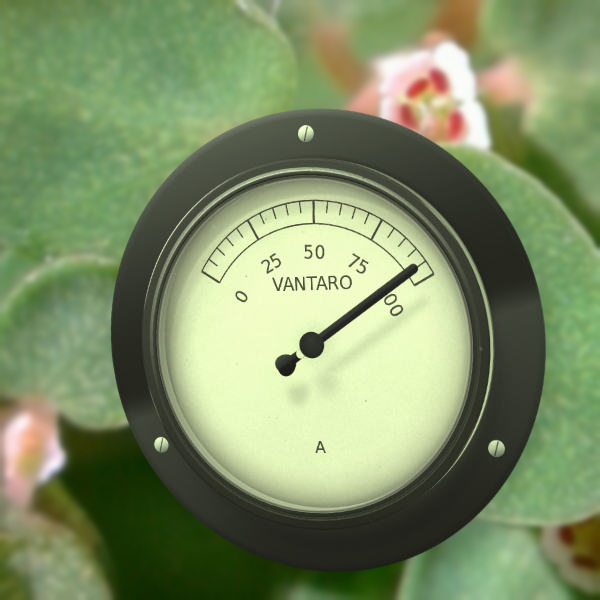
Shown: 95 A
